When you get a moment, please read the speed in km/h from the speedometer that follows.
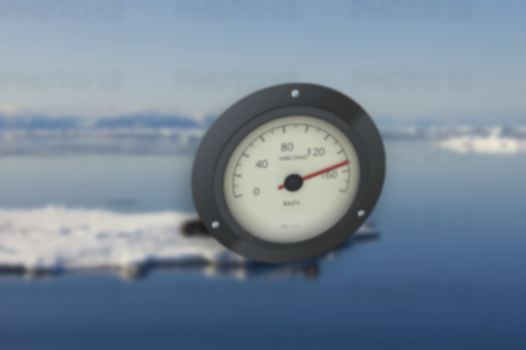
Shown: 150 km/h
